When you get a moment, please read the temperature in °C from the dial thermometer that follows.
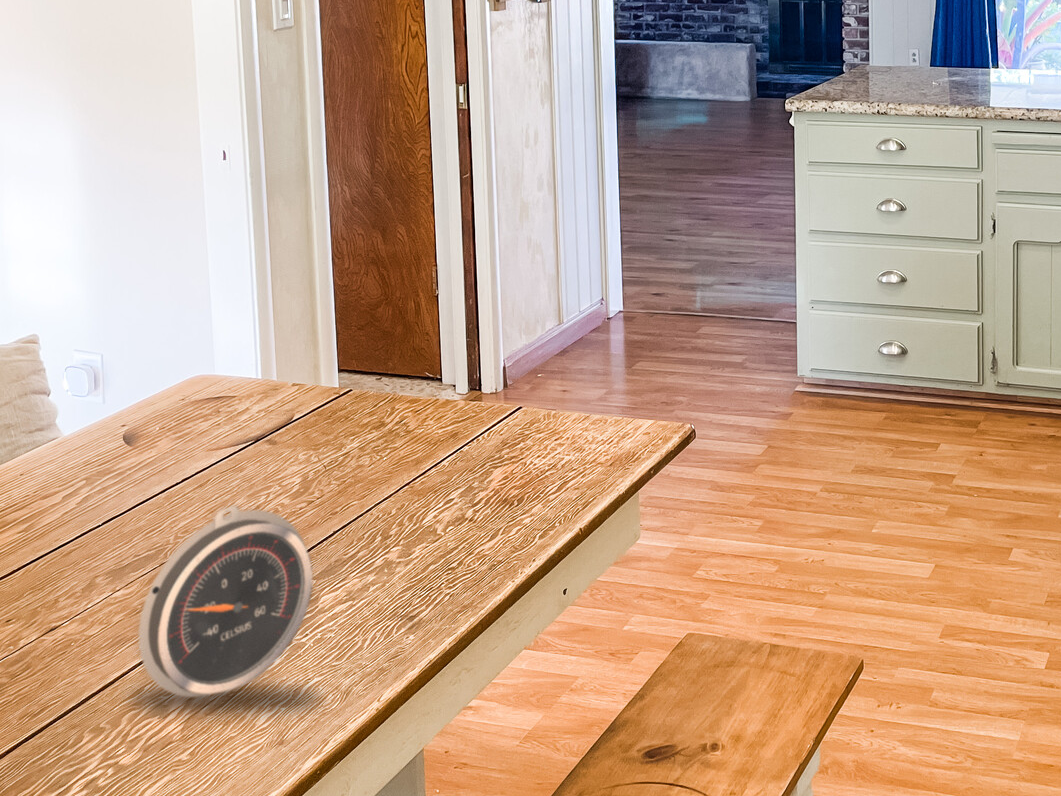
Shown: -20 °C
